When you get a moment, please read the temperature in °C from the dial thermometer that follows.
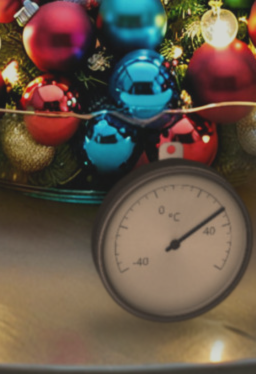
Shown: 32 °C
